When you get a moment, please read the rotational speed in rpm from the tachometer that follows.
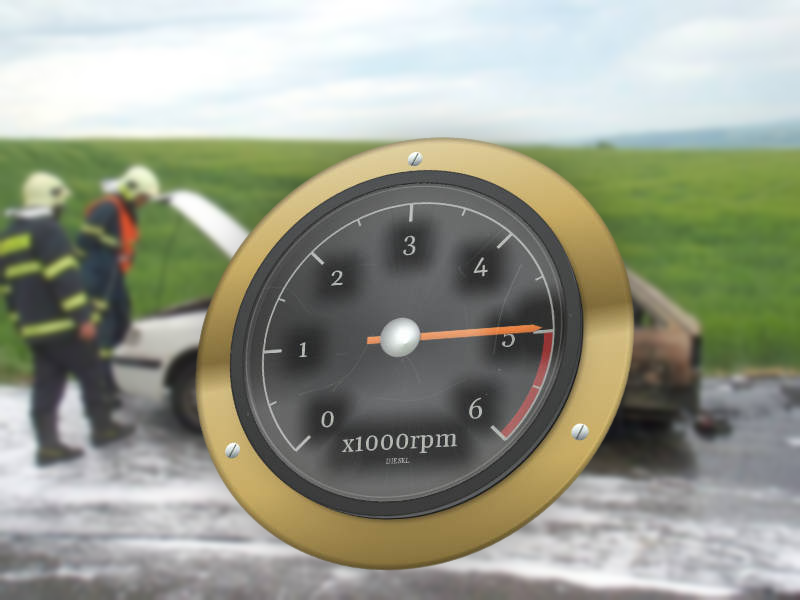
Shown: 5000 rpm
